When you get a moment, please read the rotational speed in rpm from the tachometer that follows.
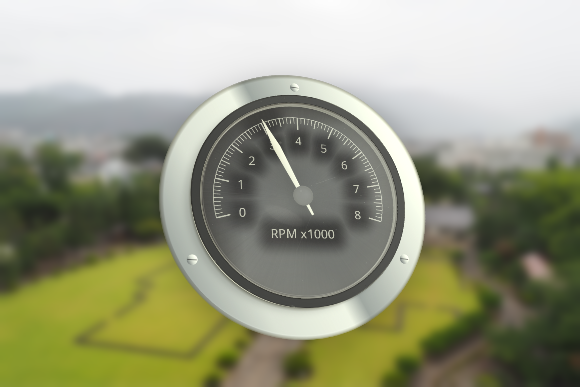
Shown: 3000 rpm
